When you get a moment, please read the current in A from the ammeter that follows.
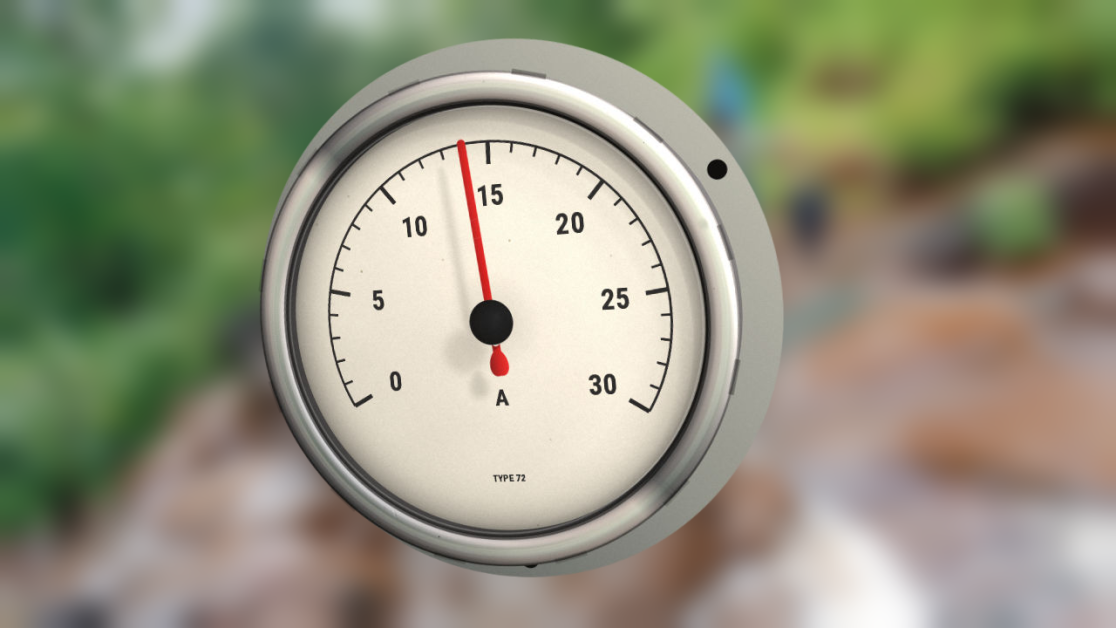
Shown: 14 A
